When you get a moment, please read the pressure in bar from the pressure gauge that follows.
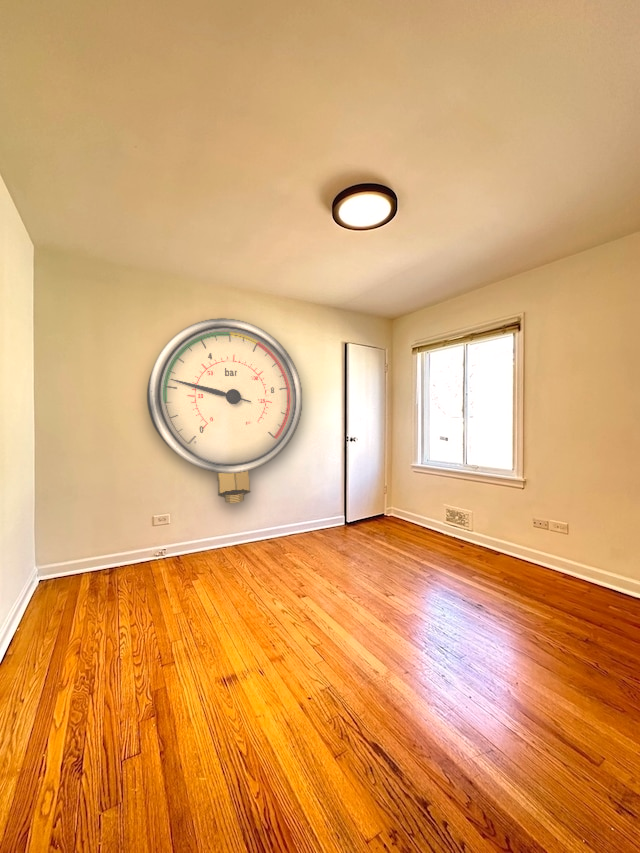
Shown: 2.25 bar
